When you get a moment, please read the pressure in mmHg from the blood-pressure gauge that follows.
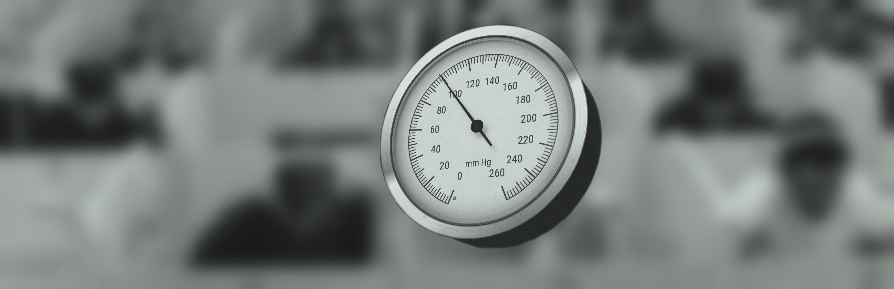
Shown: 100 mmHg
